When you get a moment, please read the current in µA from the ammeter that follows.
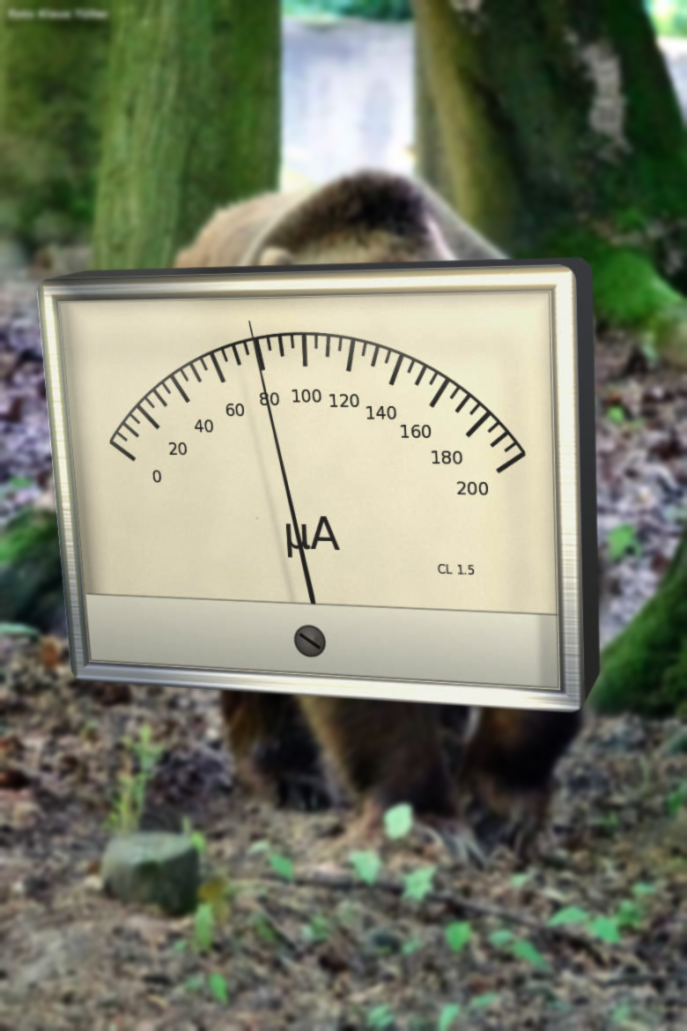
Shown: 80 µA
